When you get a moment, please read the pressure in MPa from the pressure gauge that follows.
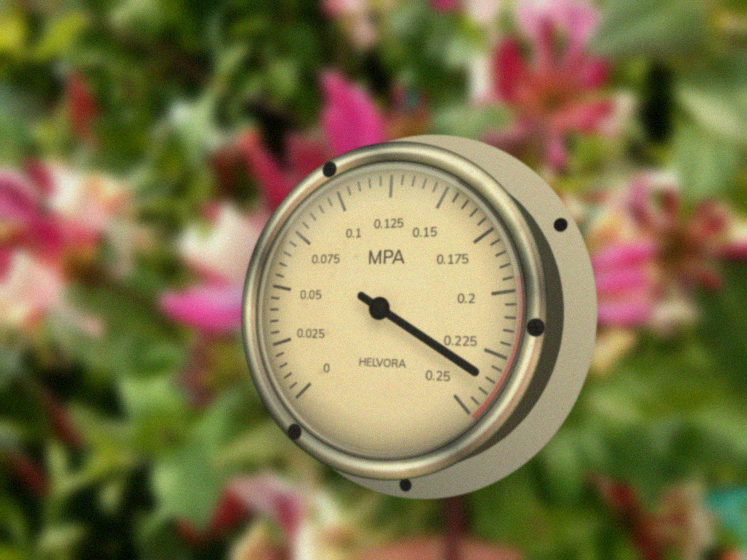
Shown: 0.235 MPa
